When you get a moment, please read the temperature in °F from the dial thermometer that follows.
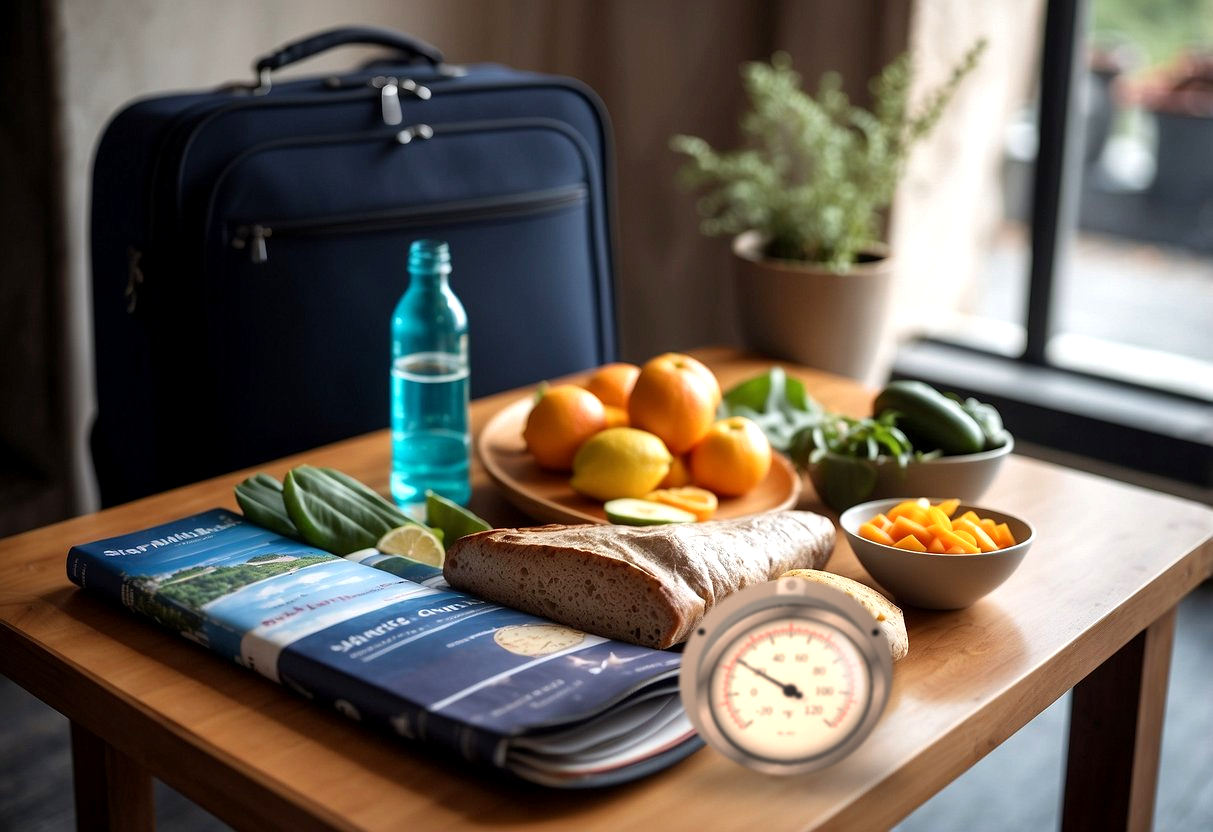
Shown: 20 °F
